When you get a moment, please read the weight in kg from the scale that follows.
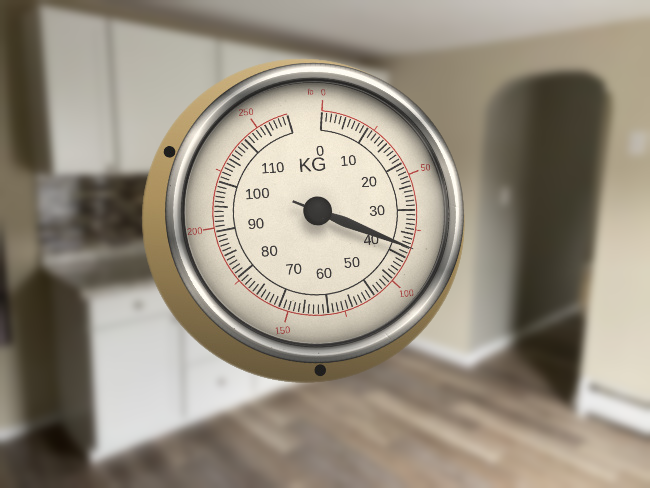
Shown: 38 kg
